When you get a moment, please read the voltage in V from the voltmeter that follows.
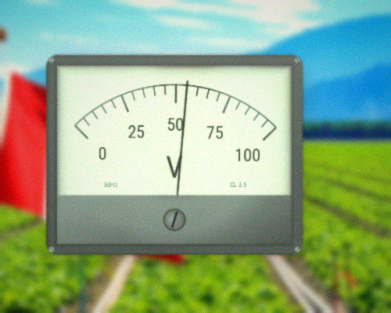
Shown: 55 V
